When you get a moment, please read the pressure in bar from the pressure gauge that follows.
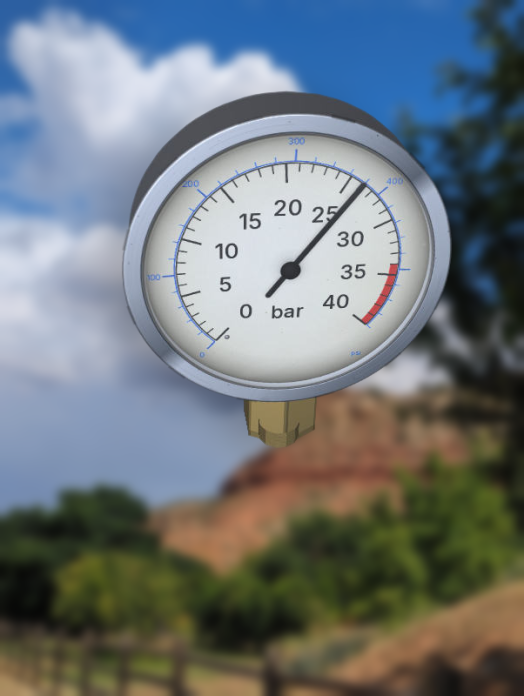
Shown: 26 bar
